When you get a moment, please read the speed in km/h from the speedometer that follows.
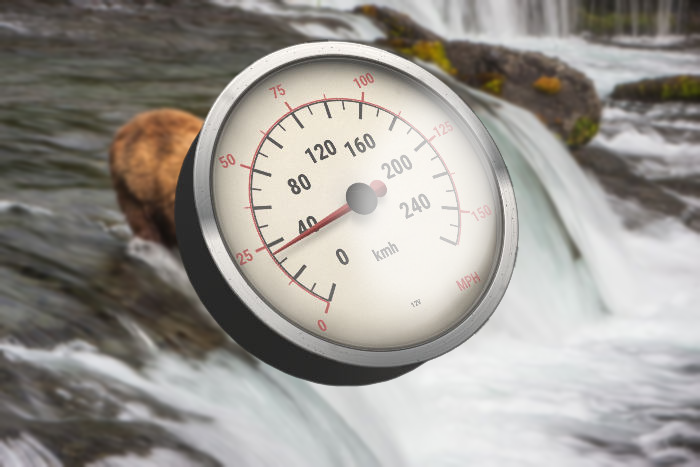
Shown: 35 km/h
